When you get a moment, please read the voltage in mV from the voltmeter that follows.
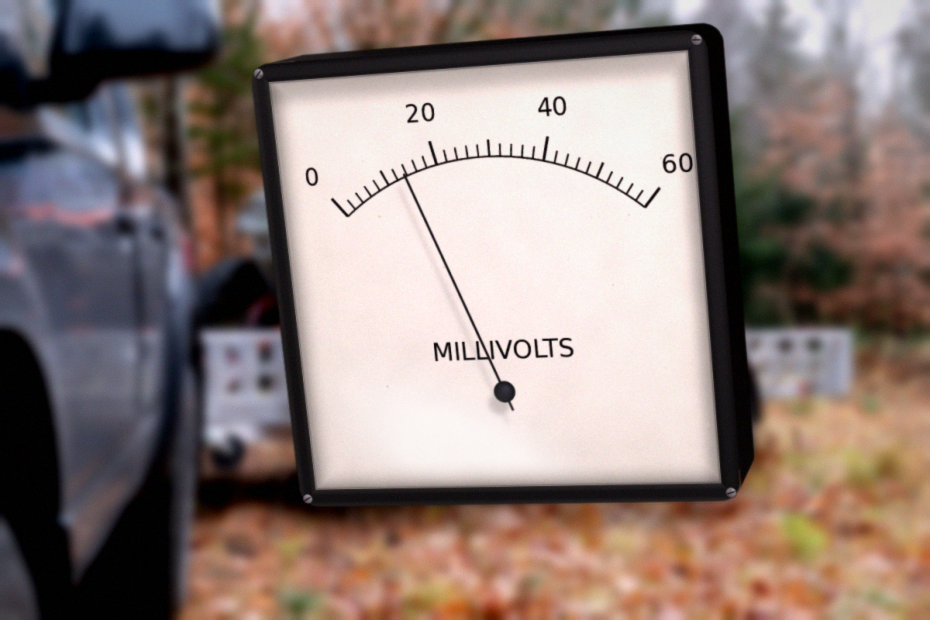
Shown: 14 mV
